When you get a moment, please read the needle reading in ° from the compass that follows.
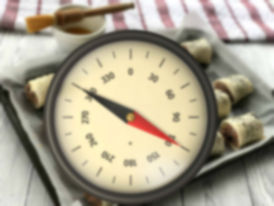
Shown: 120 °
